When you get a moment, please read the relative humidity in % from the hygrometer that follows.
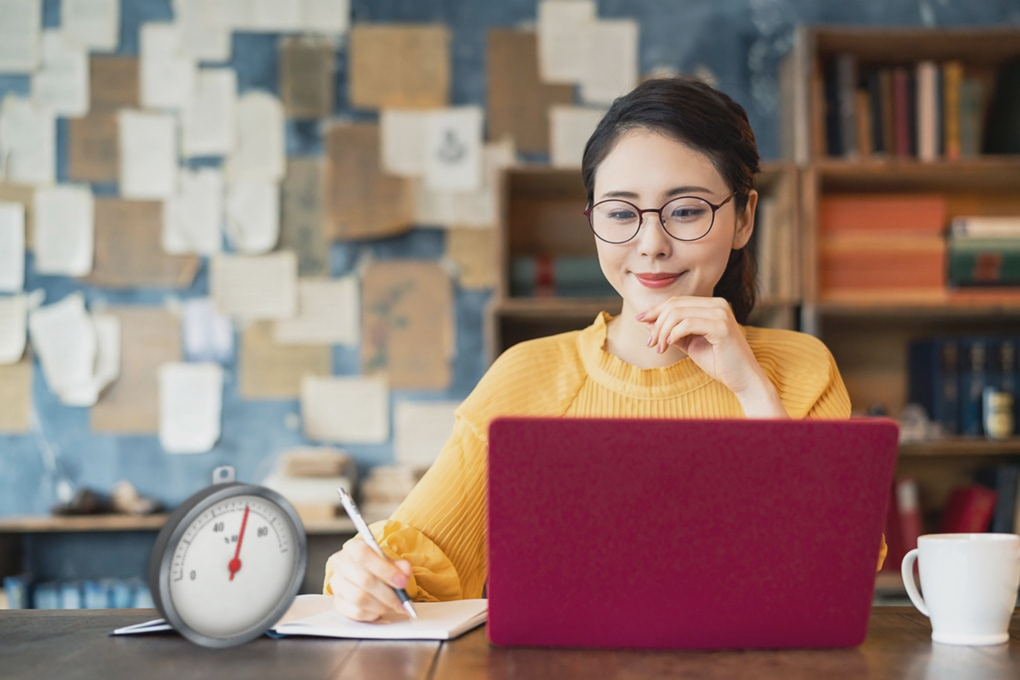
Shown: 60 %
